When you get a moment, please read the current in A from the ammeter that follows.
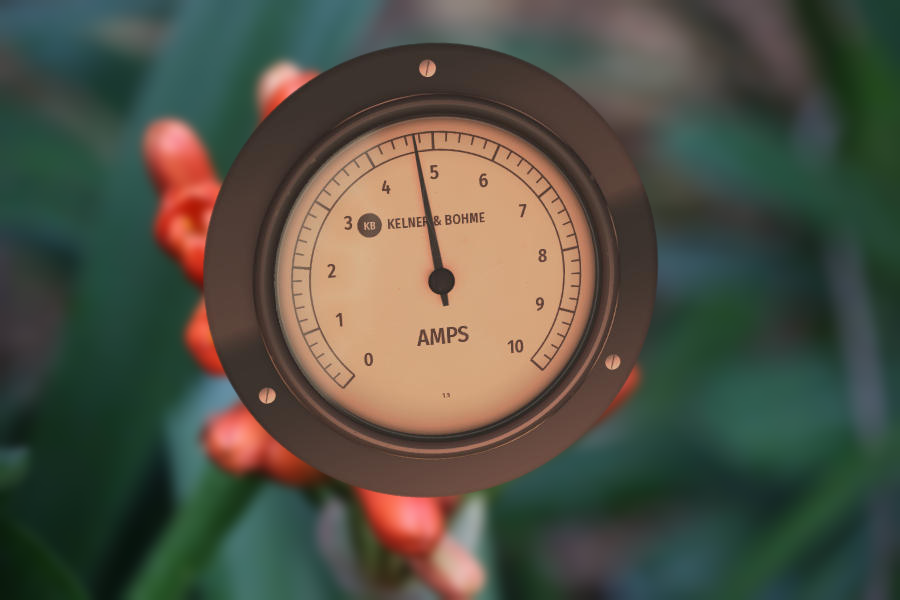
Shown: 4.7 A
